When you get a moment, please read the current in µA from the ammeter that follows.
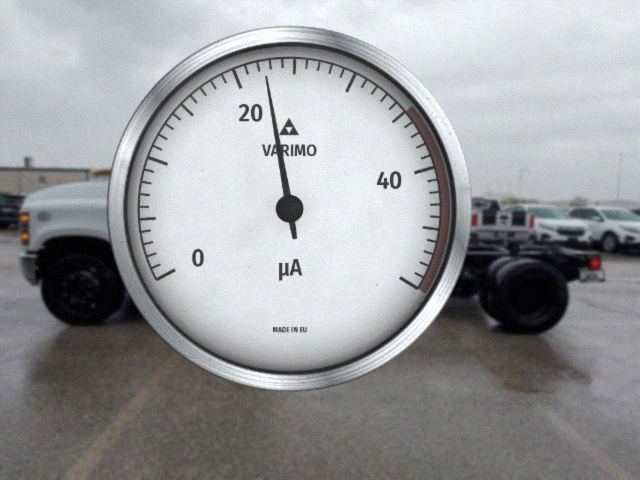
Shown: 22.5 µA
